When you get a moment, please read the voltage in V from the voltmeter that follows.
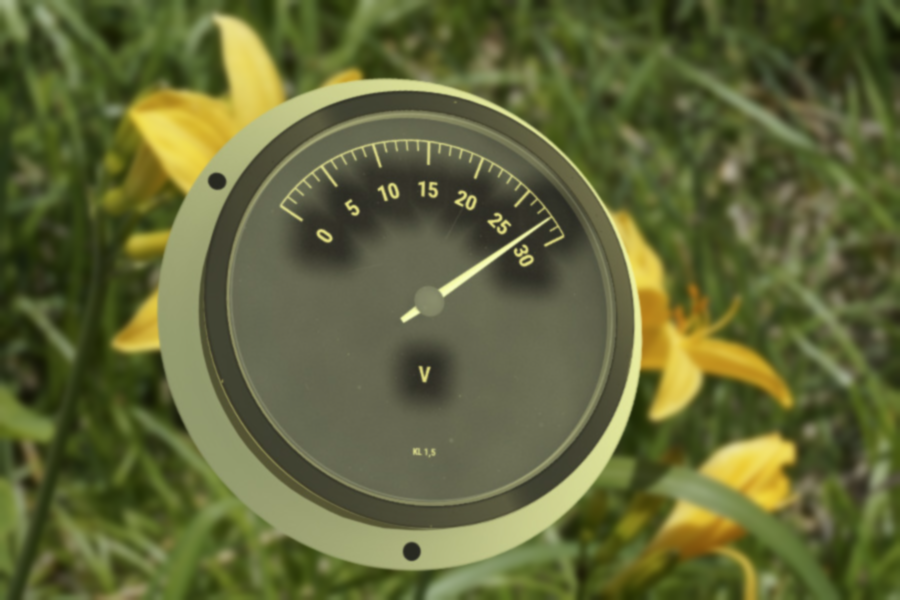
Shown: 28 V
